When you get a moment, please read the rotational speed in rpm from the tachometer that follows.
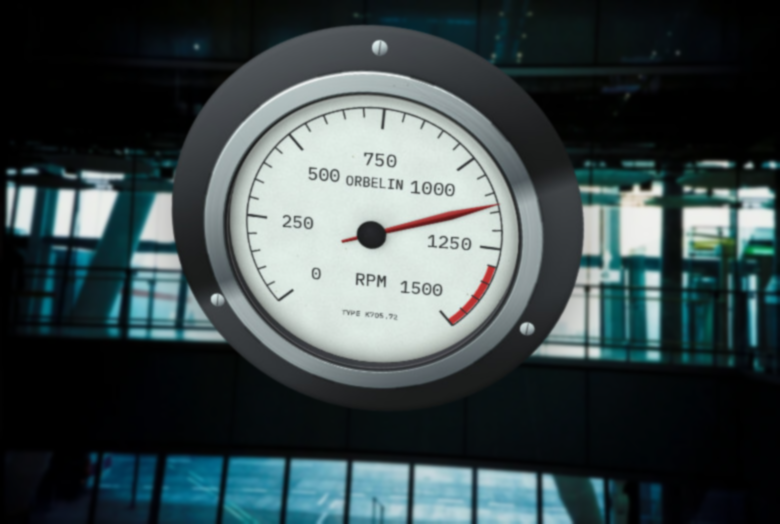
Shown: 1125 rpm
